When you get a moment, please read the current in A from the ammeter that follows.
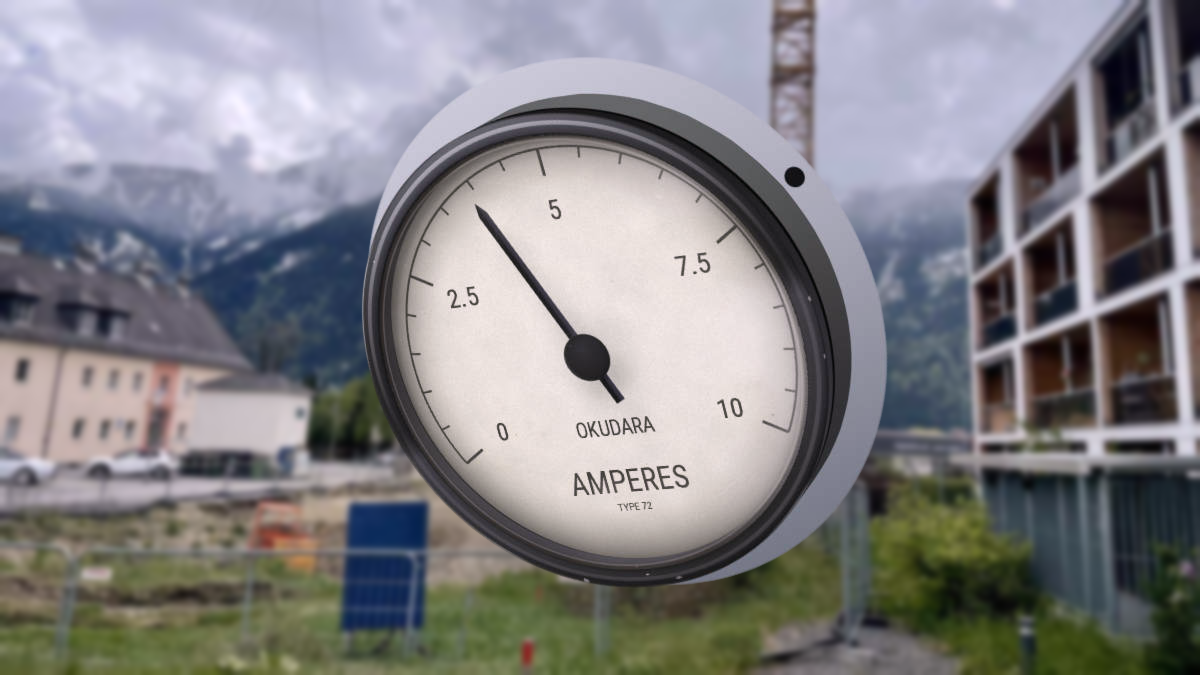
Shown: 4 A
